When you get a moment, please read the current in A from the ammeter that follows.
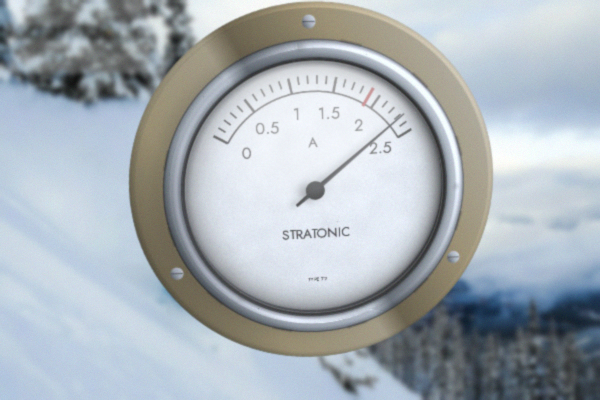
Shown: 2.3 A
